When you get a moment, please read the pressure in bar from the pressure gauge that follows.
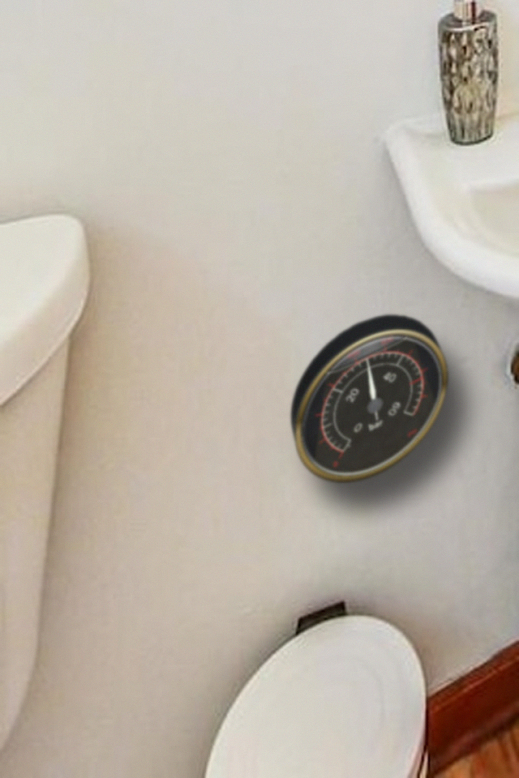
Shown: 30 bar
